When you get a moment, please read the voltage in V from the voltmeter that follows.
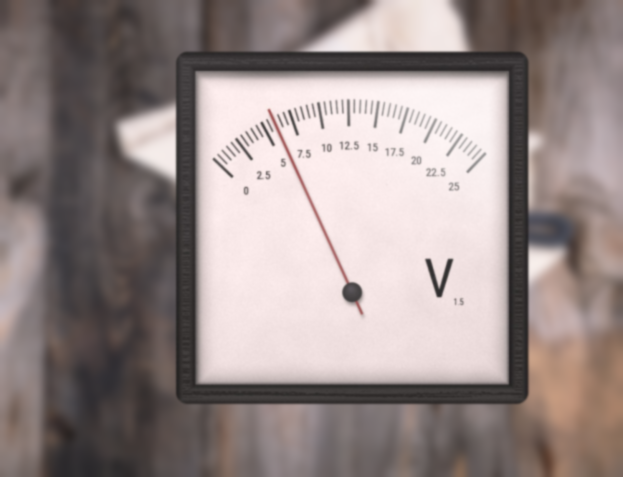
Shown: 6 V
